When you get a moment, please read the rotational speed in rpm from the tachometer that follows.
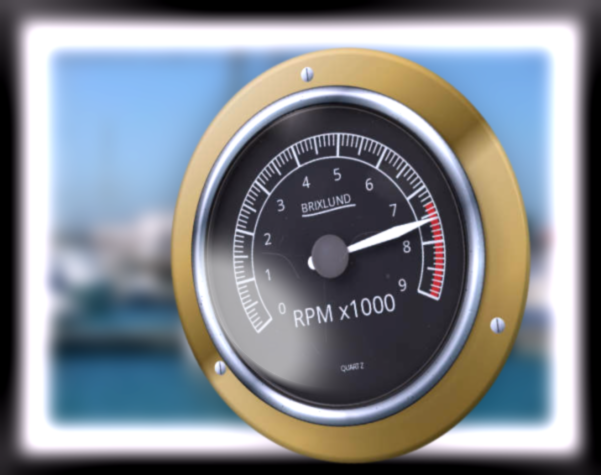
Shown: 7600 rpm
